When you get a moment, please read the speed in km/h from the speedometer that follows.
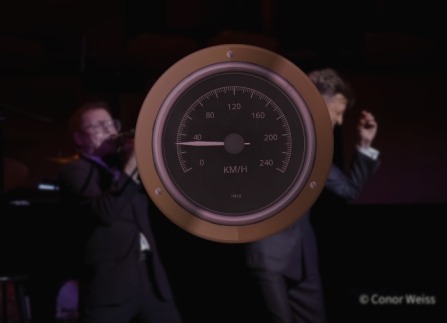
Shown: 30 km/h
